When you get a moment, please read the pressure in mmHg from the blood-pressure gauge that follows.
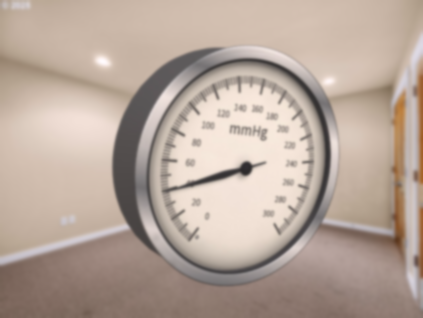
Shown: 40 mmHg
